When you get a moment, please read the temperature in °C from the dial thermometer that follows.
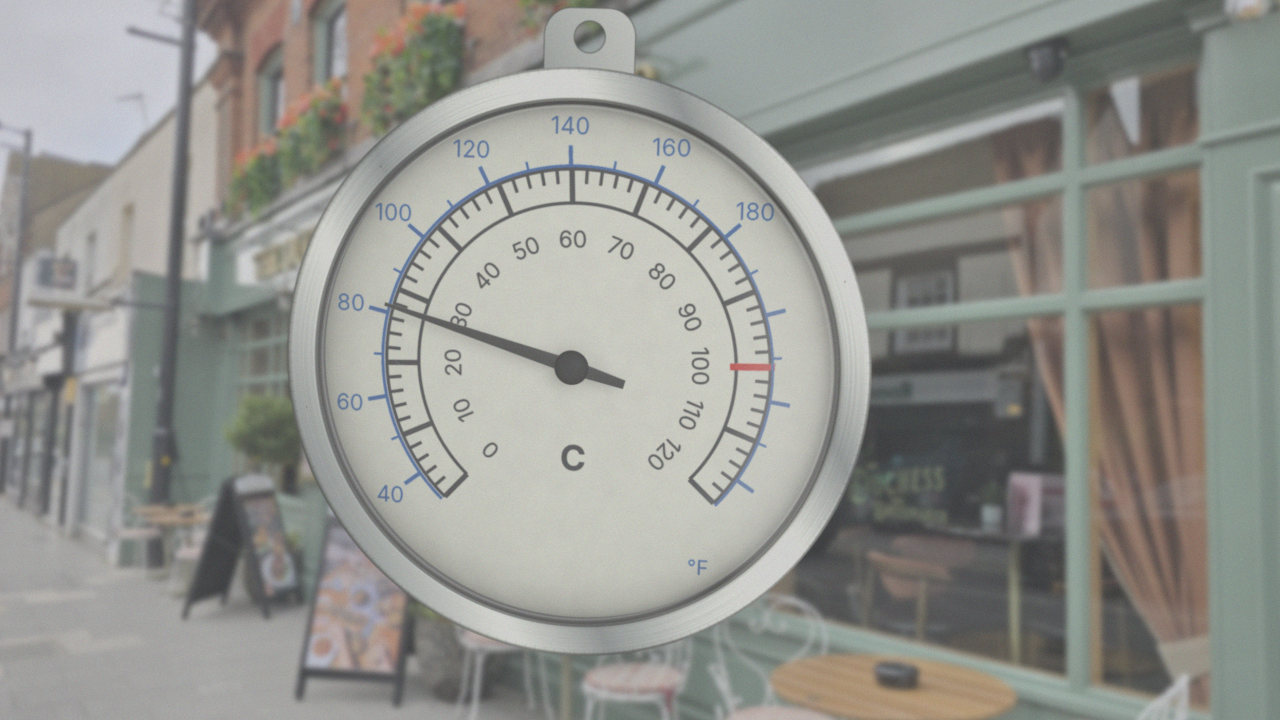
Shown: 28 °C
